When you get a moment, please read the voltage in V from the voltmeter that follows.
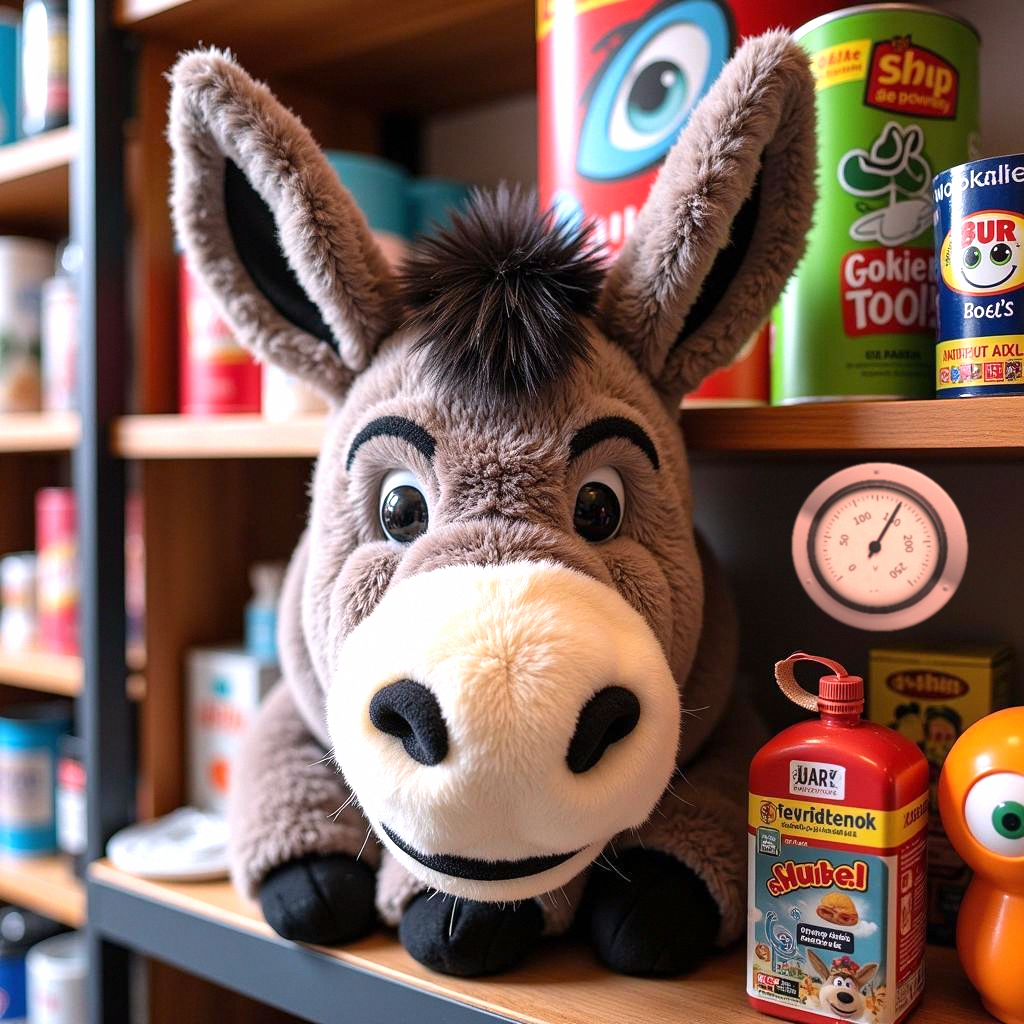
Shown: 150 V
